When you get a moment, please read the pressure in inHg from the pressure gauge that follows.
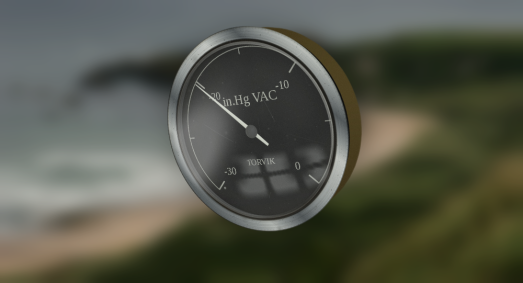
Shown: -20 inHg
